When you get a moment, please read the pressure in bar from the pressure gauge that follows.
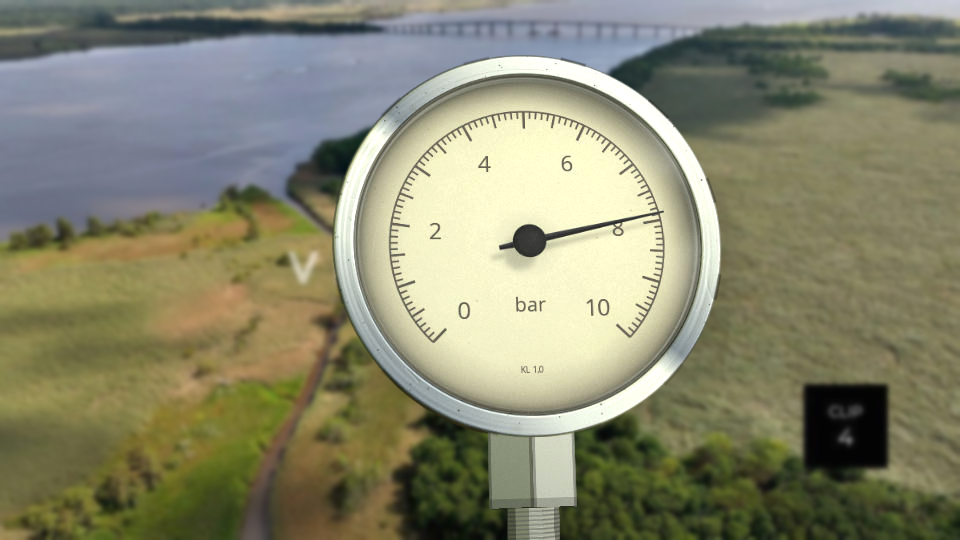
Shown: 7.9 bar
